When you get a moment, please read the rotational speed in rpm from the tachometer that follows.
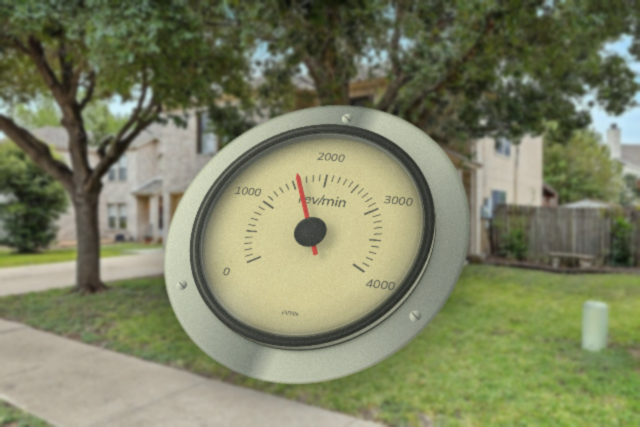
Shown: 1600 rpm
